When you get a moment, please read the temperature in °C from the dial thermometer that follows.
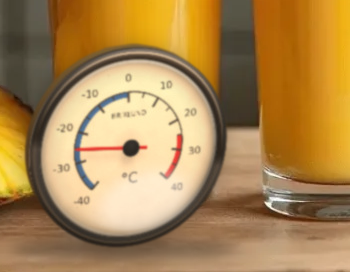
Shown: -25 °C
